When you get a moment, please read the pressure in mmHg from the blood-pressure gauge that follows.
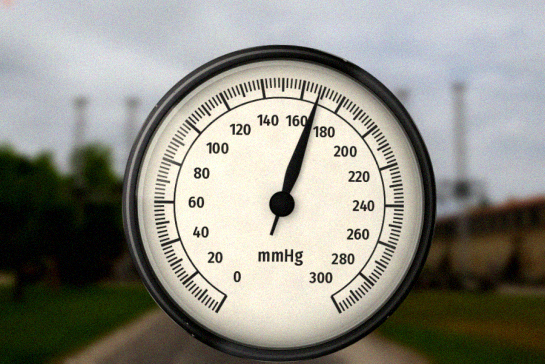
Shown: 168 mmHg
